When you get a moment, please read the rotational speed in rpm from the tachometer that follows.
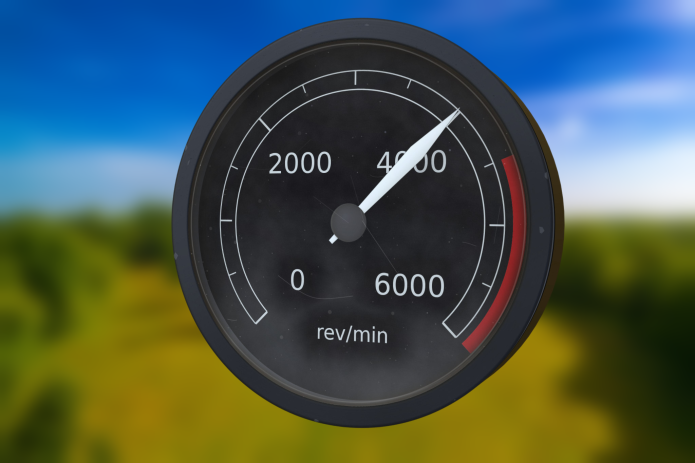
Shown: 4000 rpm
